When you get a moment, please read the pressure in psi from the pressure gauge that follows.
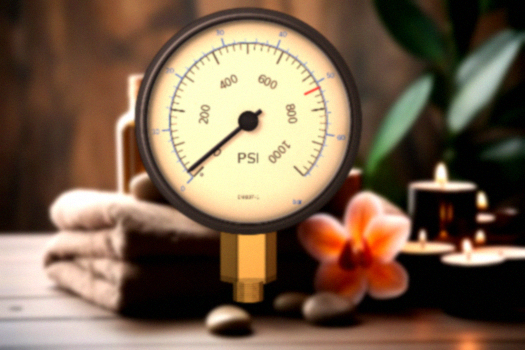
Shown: 20 psi
